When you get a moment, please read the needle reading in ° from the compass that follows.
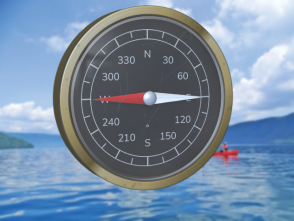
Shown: 270 °
